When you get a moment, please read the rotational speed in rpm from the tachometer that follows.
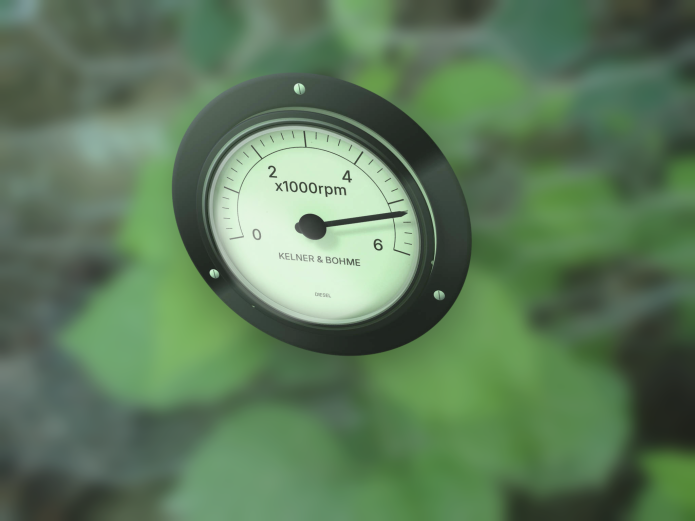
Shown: 5200 rpm
